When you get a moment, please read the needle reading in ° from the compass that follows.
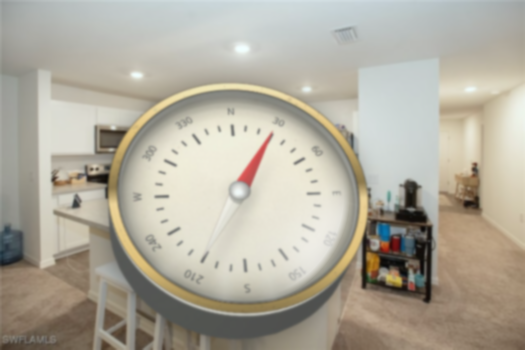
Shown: 30 °
